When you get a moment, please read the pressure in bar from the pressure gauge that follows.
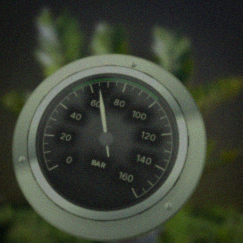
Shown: 65 bar
